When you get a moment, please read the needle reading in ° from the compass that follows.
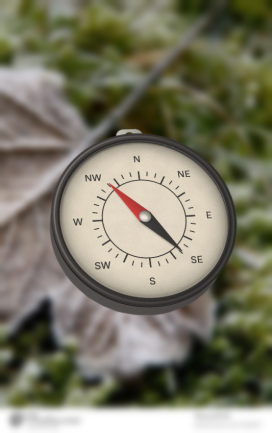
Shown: 320 °
